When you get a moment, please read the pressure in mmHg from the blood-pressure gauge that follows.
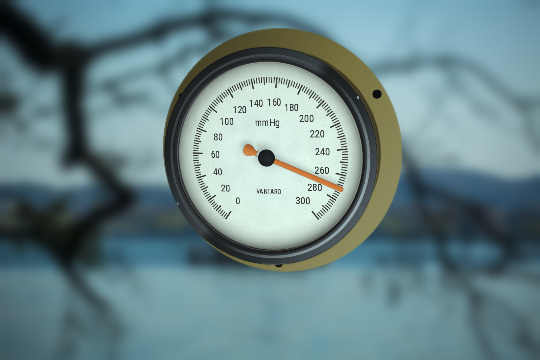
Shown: 270 mmHg
